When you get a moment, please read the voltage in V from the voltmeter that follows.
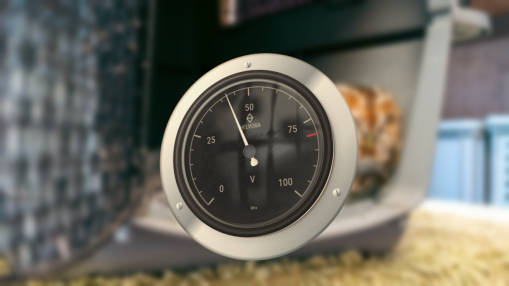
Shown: 42.5 V
